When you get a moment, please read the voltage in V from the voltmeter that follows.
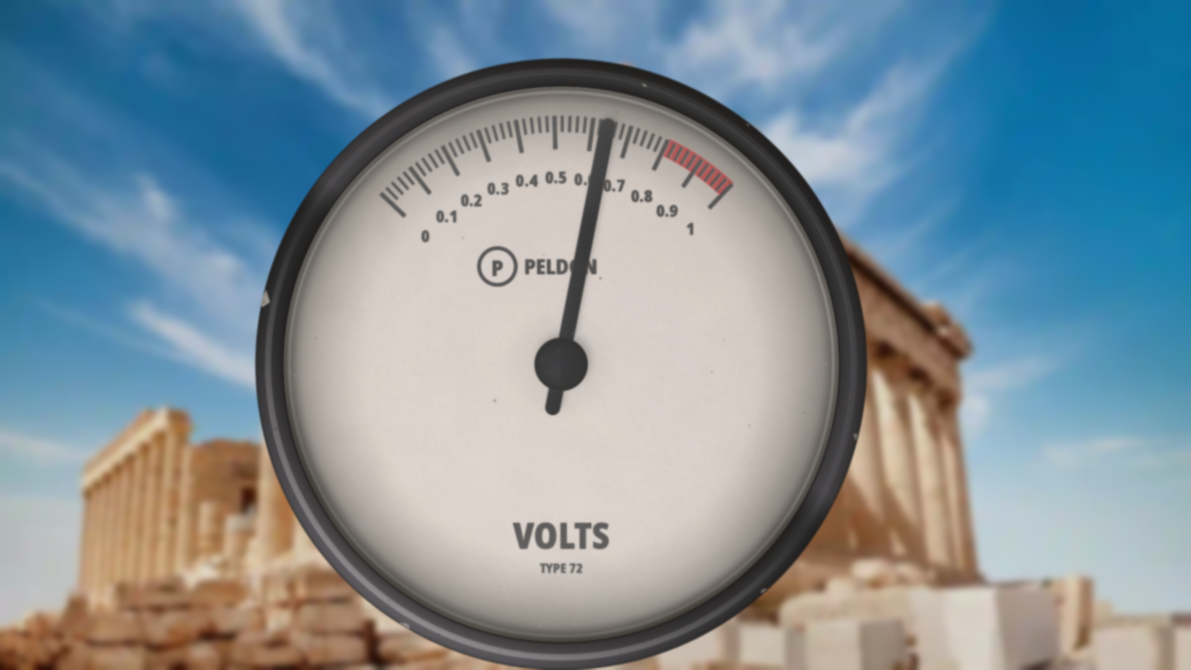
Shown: 0.64 V
